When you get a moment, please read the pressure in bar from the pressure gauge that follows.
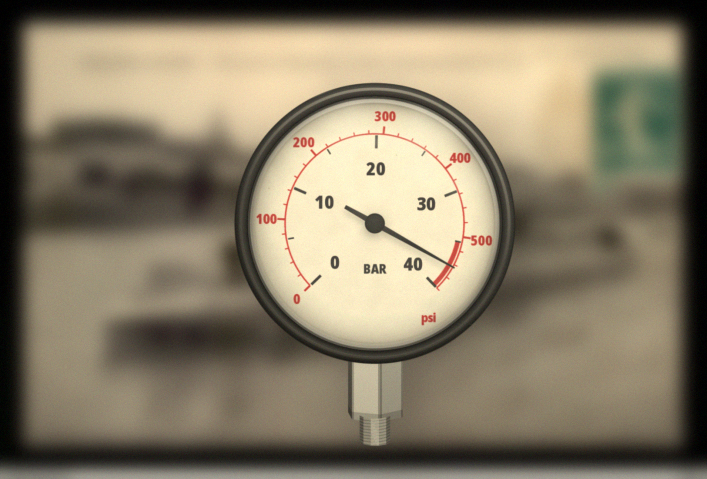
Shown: 37.5 bar
